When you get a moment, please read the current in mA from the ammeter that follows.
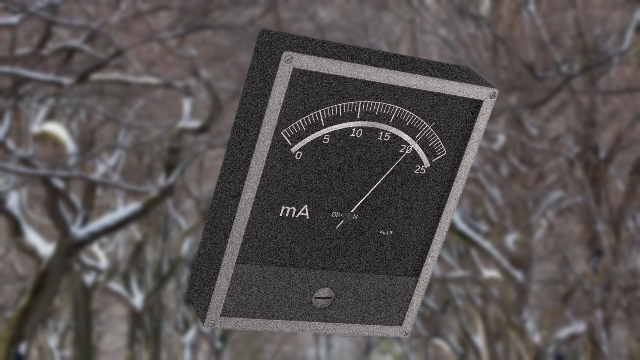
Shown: 20 mA
